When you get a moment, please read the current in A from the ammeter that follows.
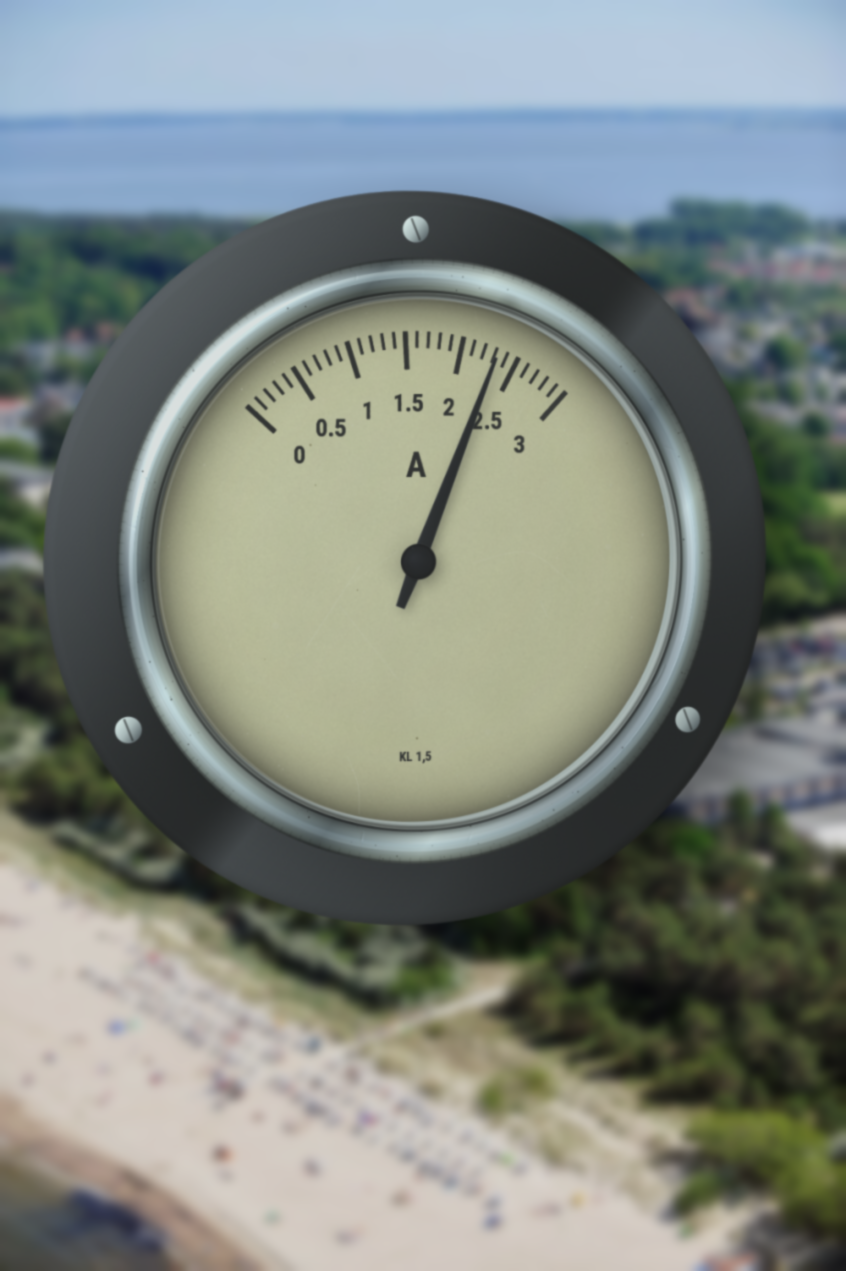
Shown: 2.3 A
